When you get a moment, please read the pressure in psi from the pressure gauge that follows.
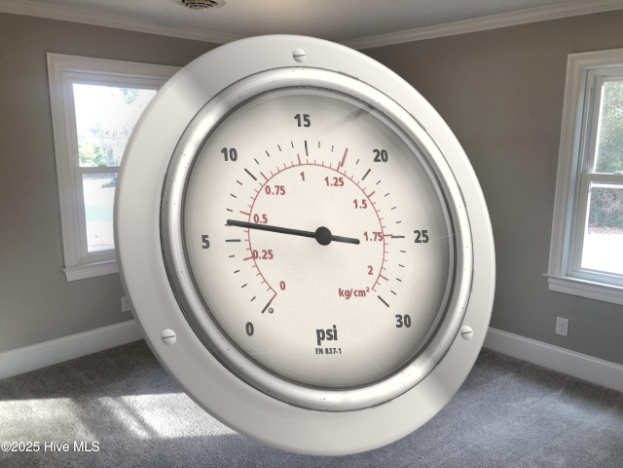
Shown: 6 psi
